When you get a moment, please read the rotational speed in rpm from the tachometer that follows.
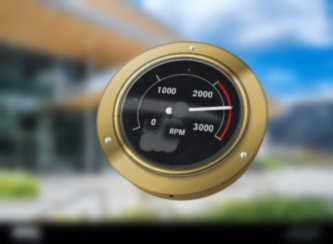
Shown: 2500 rpm
